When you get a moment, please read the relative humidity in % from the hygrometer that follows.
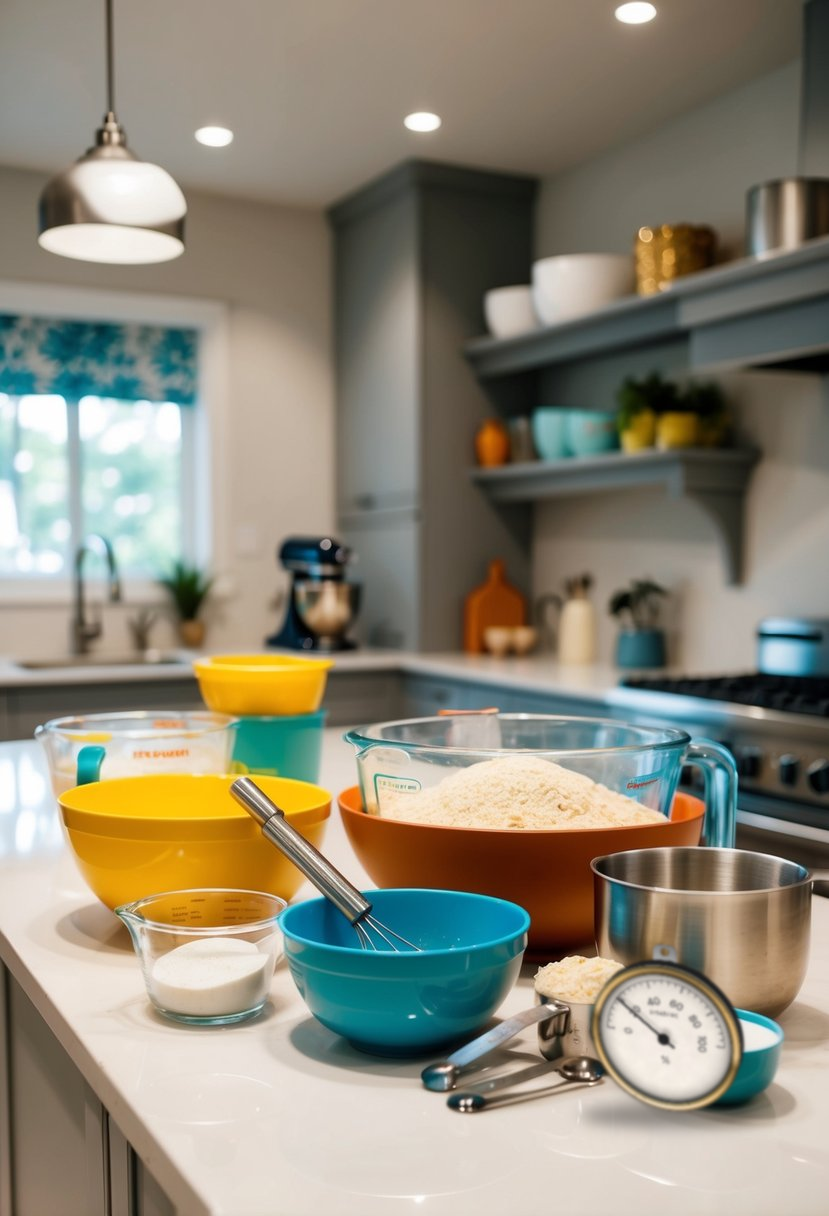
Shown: 20 %
